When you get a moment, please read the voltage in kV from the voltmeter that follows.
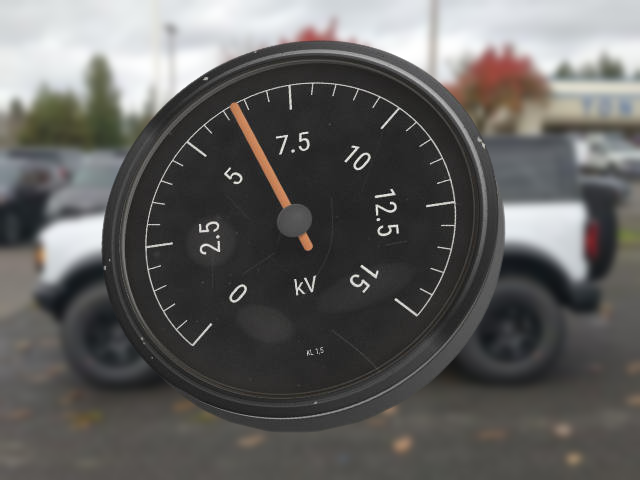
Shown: 6.25 kV
